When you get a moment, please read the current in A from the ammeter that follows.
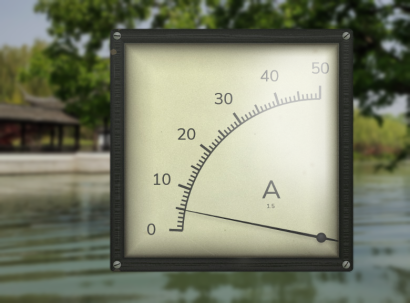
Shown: 5 A
